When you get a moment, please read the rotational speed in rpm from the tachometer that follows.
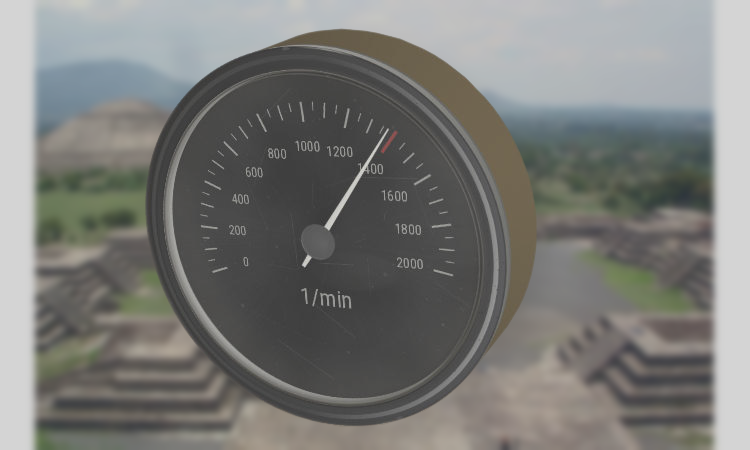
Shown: 1375 rpm
